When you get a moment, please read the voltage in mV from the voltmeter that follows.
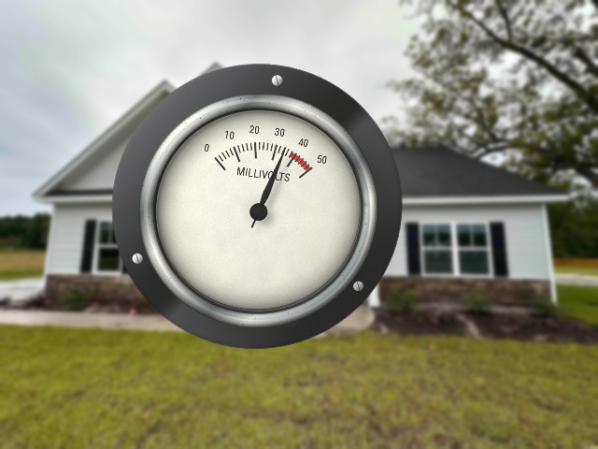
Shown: 34 mV
